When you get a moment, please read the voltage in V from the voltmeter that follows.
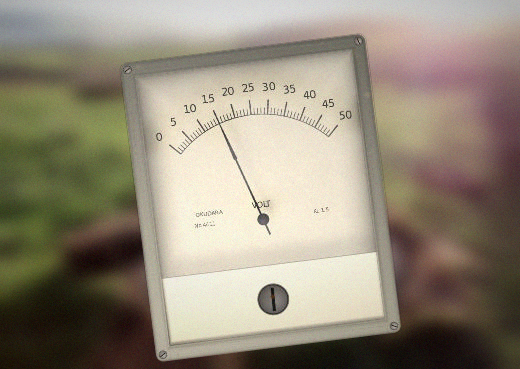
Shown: 15 V
